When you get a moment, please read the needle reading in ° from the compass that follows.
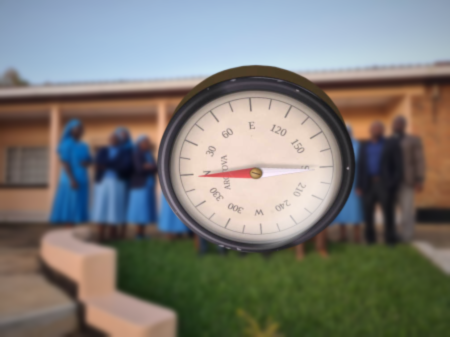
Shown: 0 °
